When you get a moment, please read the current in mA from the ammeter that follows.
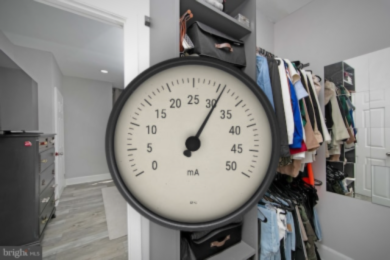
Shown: 31 mA
